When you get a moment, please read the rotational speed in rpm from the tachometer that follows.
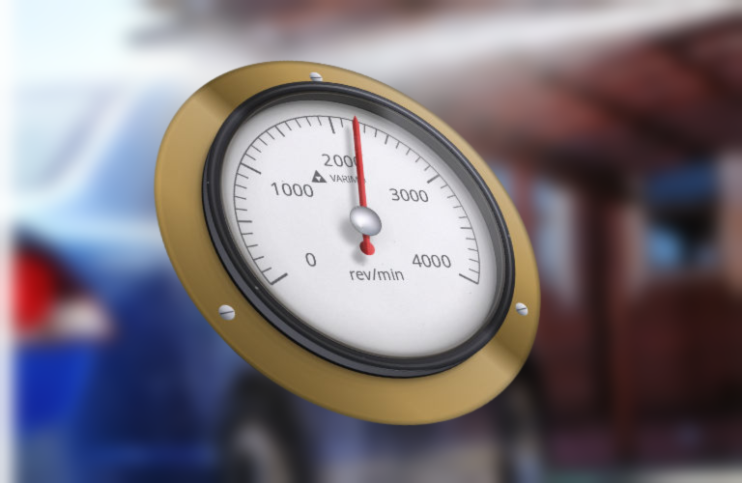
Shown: 2200 rpm
